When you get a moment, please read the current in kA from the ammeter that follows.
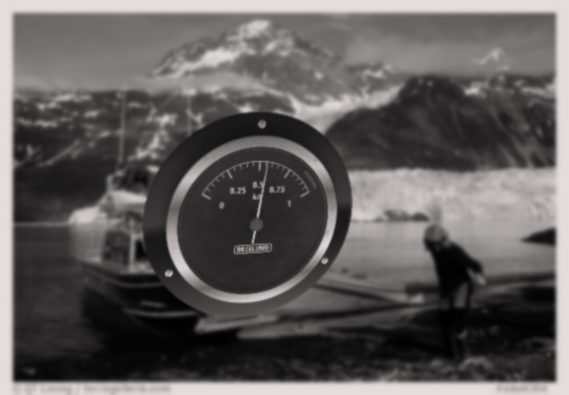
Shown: 0.55 kA
